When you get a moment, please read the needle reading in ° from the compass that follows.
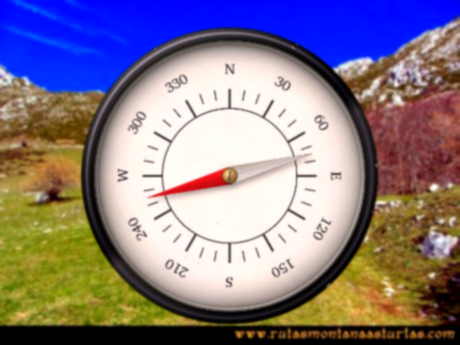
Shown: 255 °
